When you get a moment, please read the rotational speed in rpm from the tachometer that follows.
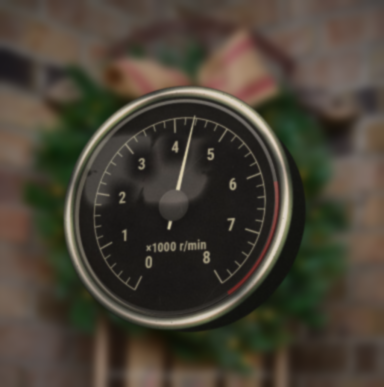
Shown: 4400 rpm
